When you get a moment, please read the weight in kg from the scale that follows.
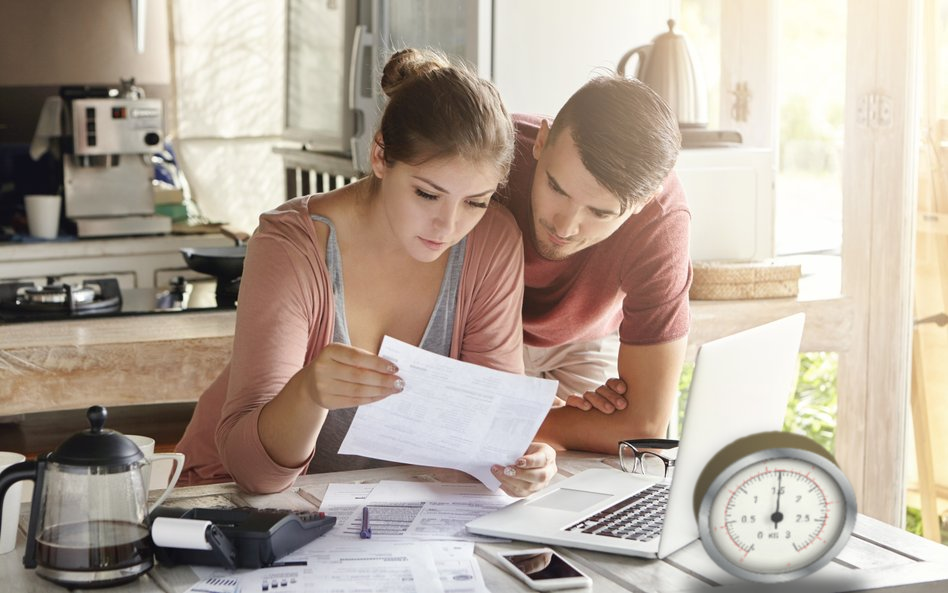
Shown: 1.5 kg
